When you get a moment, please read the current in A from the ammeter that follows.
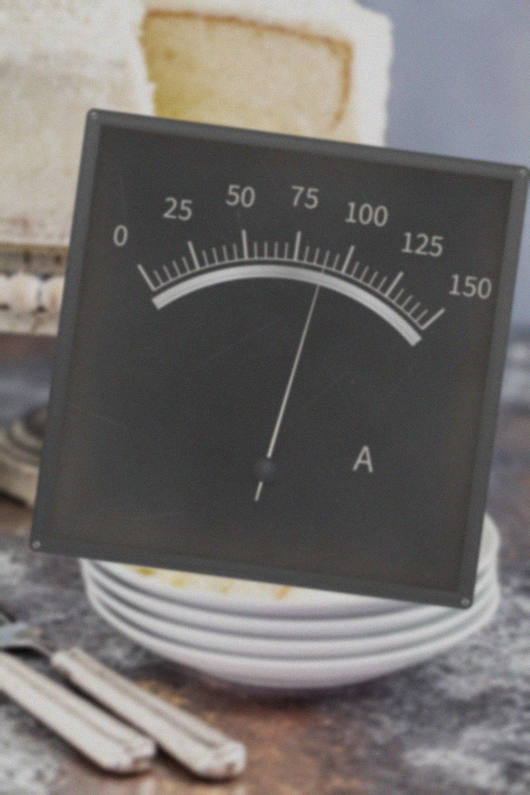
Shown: 90 A
